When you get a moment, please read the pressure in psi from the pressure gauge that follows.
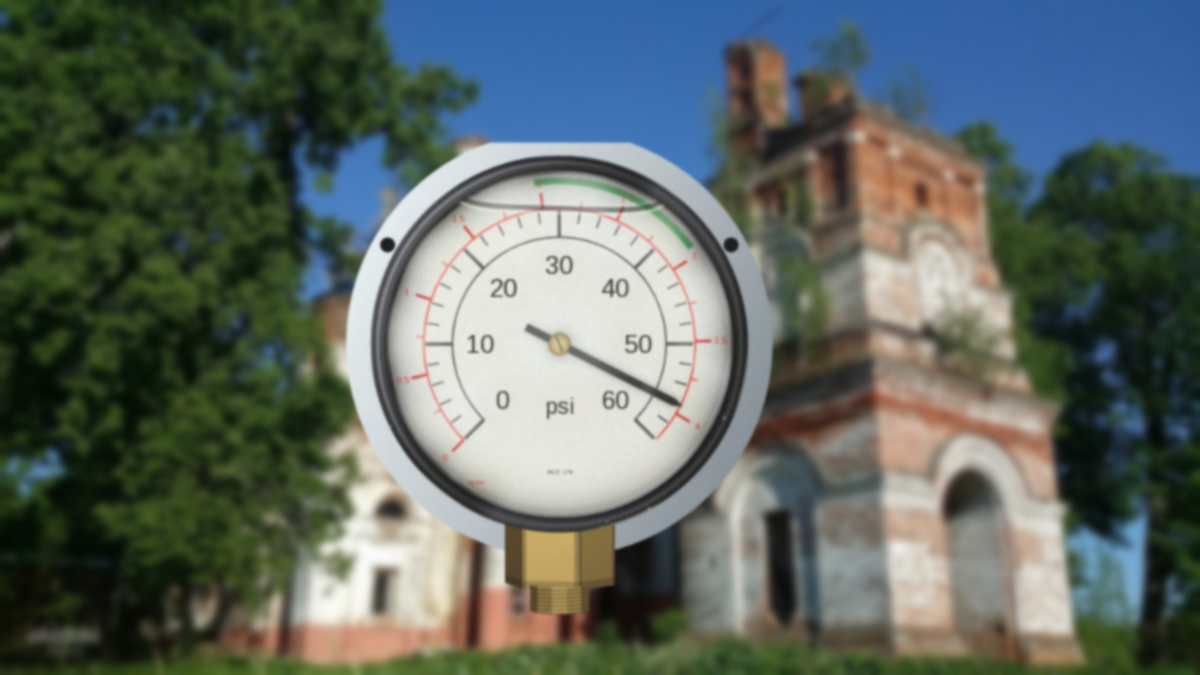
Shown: 56 psi
